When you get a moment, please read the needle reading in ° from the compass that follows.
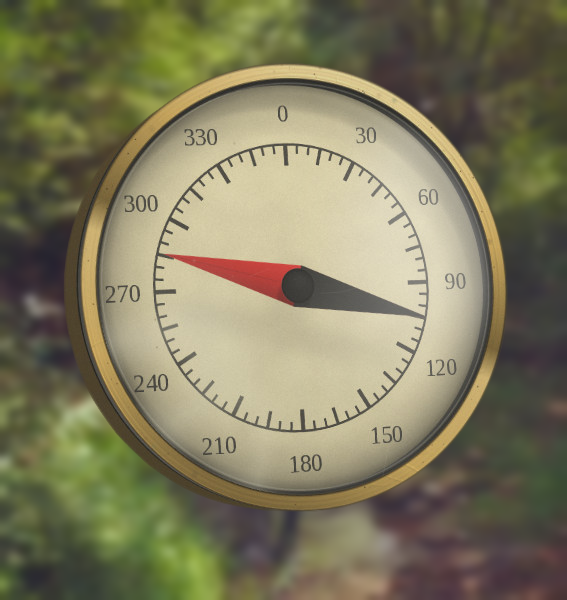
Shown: 285 °
